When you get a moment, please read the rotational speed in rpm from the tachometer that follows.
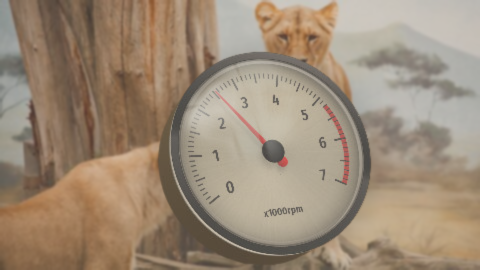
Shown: 2500 rpm
